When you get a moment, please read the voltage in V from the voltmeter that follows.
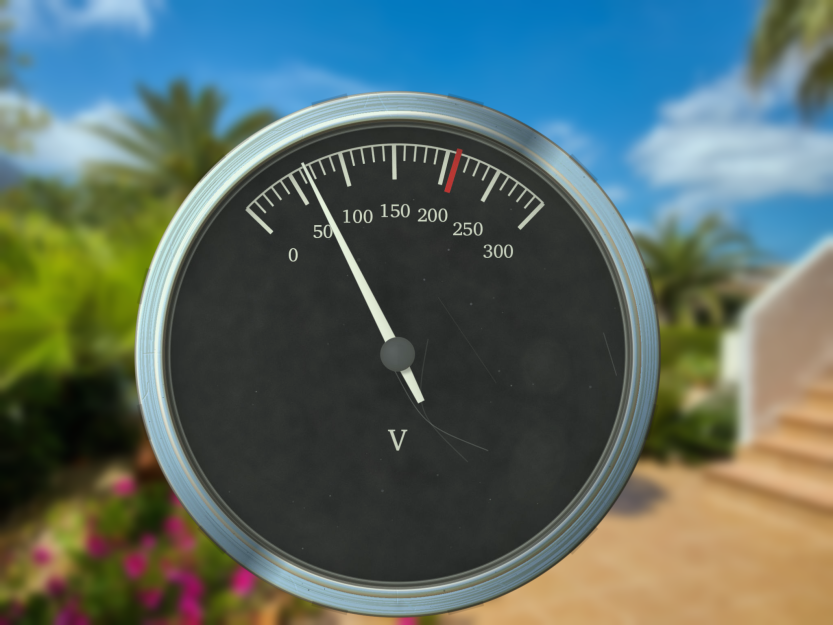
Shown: 65 V
